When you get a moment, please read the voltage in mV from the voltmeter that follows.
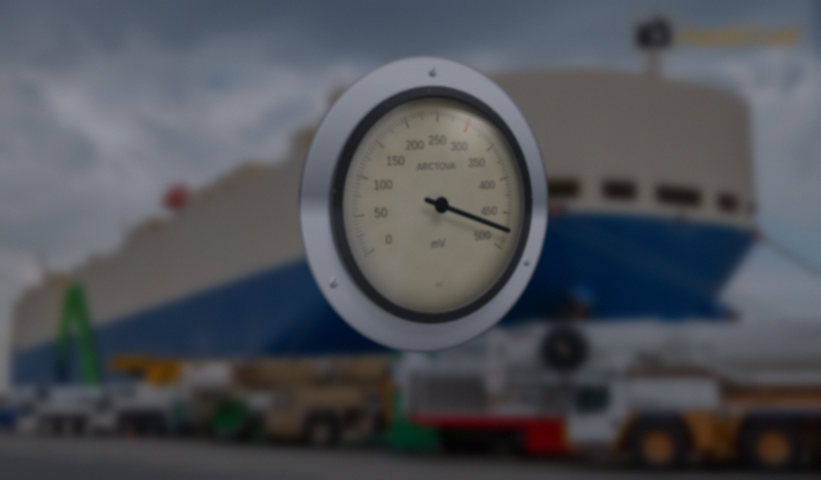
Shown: 475 mV
